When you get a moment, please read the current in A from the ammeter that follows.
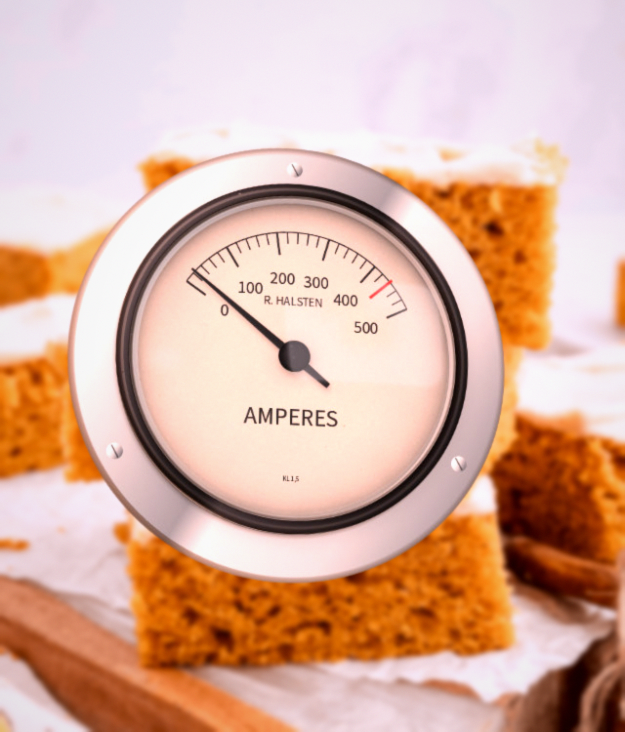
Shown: 20 A
